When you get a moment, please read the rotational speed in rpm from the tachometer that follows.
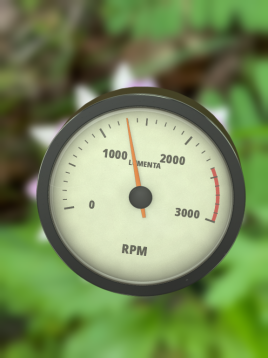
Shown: 1300 rpm
